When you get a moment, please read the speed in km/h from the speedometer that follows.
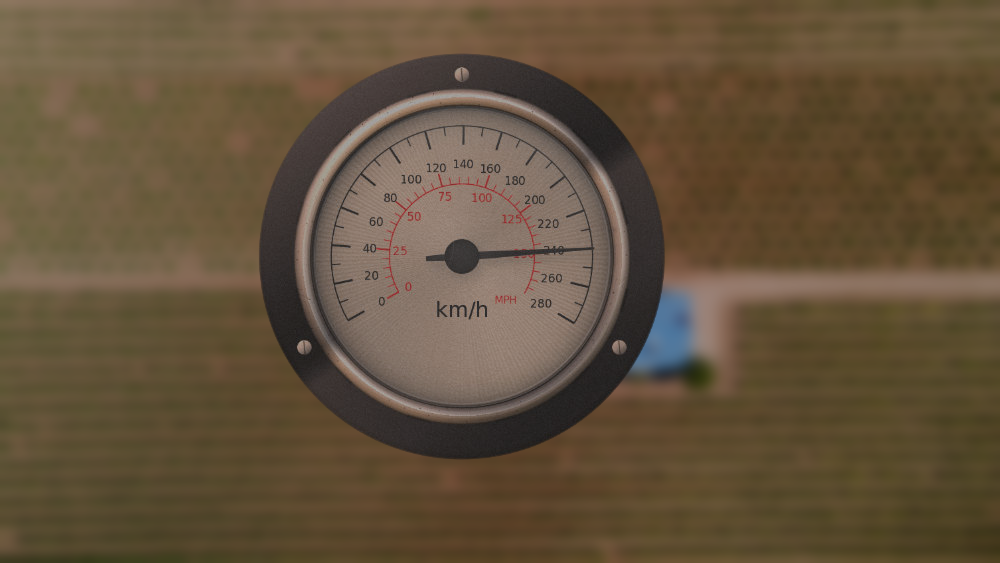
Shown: 240 km/h
